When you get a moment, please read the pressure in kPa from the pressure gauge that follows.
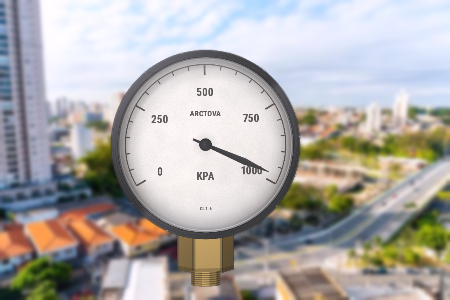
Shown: 975 kPa
